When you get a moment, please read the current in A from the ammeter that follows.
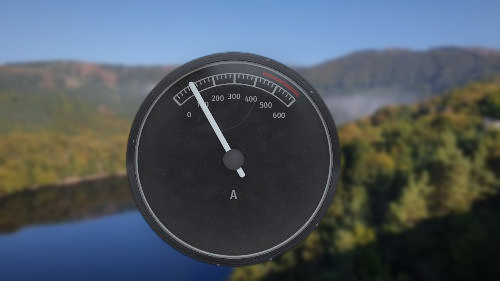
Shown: 100 A
